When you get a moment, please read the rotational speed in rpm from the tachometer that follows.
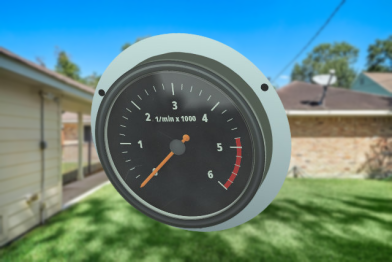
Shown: 0 rpm
